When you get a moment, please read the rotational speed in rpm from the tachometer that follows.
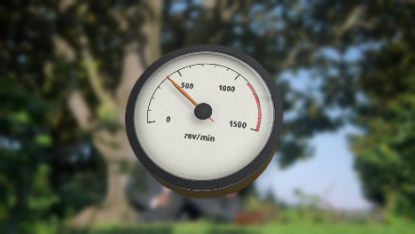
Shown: 400 rpm
